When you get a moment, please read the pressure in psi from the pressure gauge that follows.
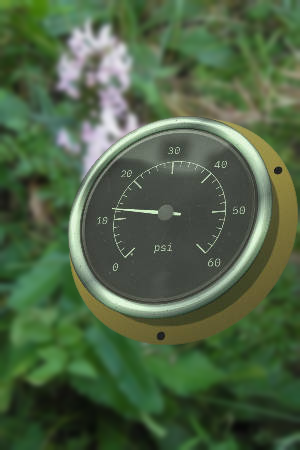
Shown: 12 psi
